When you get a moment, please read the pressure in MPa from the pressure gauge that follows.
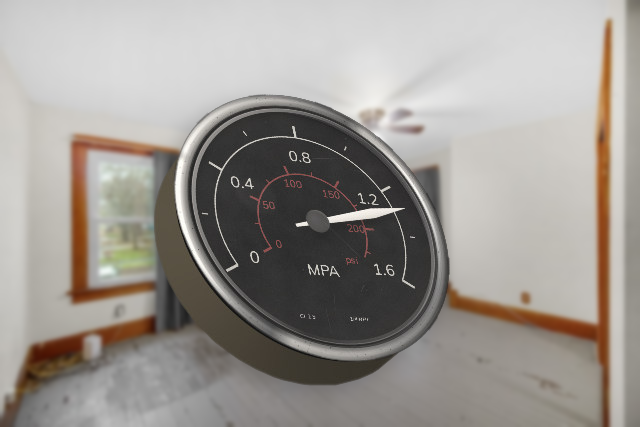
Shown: 1.3 MPa
